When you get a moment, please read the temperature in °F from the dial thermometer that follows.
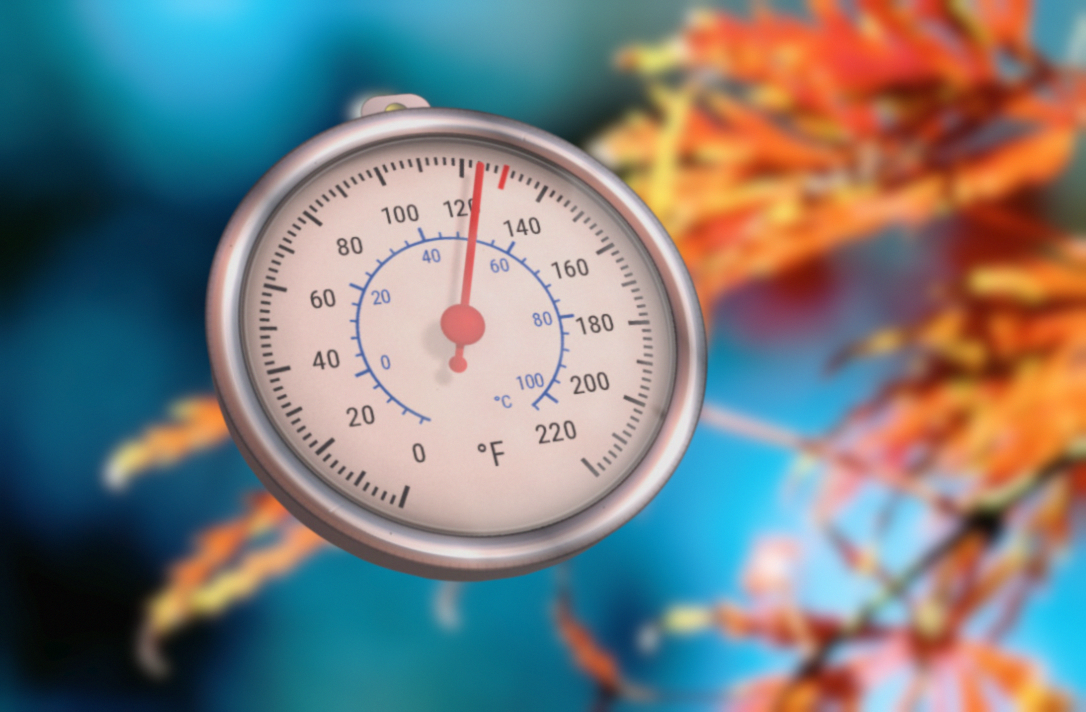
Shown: 124 °F
